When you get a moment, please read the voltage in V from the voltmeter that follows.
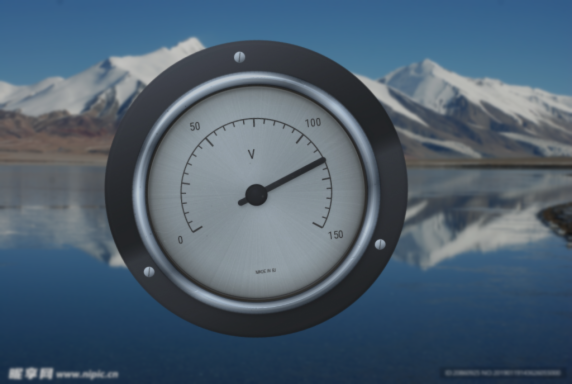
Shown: 115 V
